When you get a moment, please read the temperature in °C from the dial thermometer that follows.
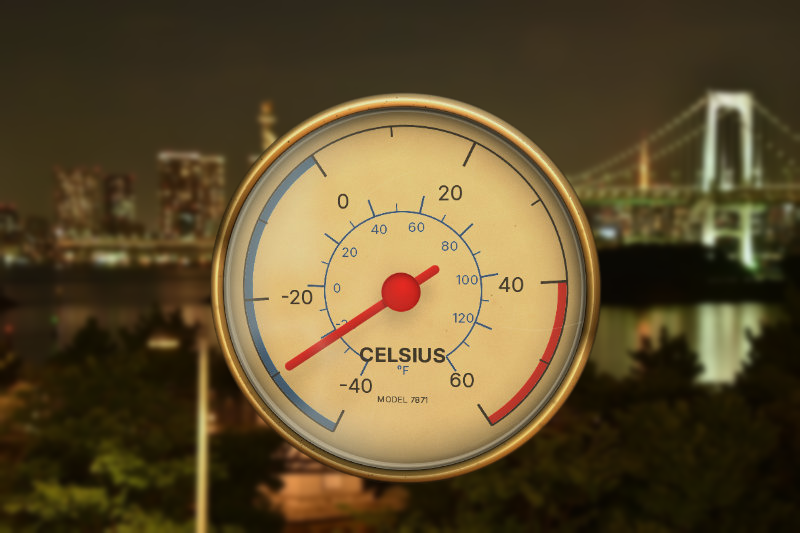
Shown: -30 °C
